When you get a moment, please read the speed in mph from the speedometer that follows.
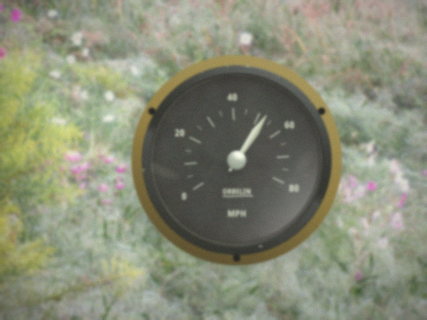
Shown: 52.5 mph
